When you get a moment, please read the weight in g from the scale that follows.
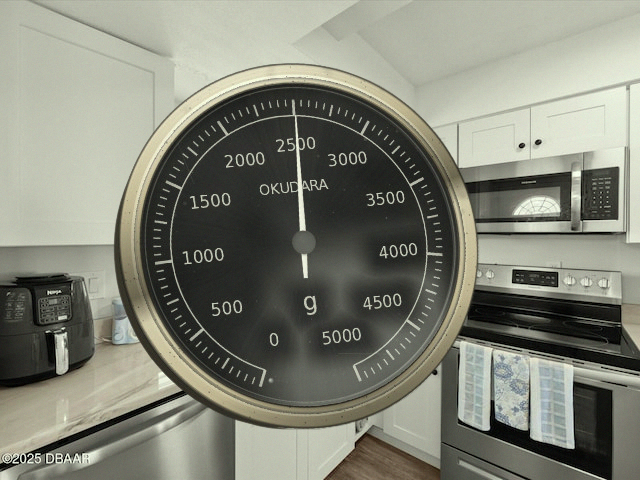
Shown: 2500 g
